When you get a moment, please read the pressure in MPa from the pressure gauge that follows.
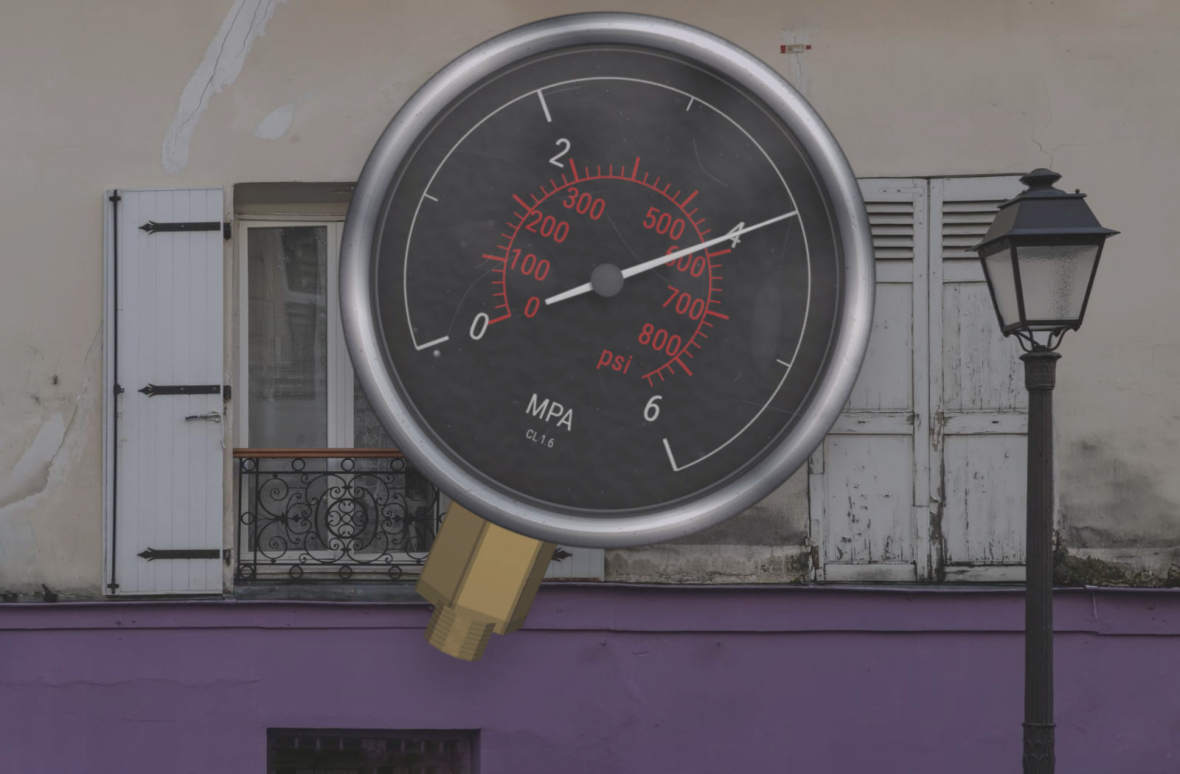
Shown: 4 MPa
